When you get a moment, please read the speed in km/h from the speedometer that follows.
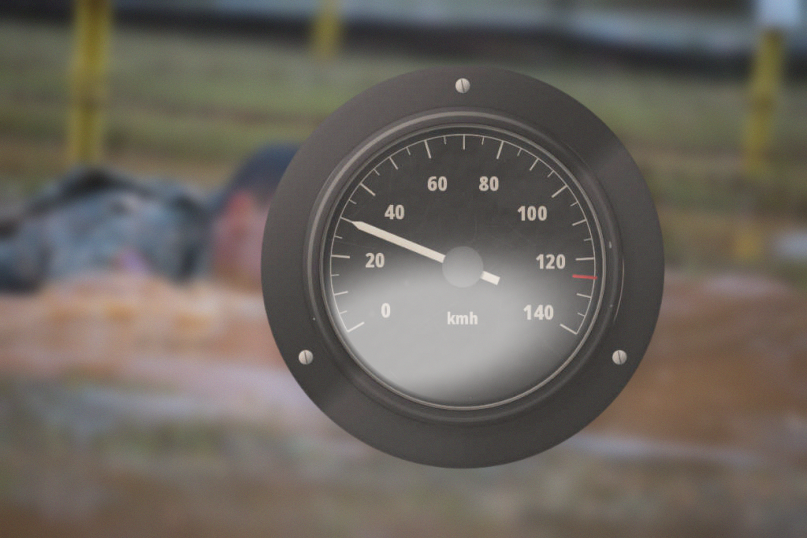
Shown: 30 km/h
